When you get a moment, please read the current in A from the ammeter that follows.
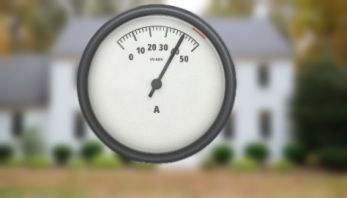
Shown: 40 A
